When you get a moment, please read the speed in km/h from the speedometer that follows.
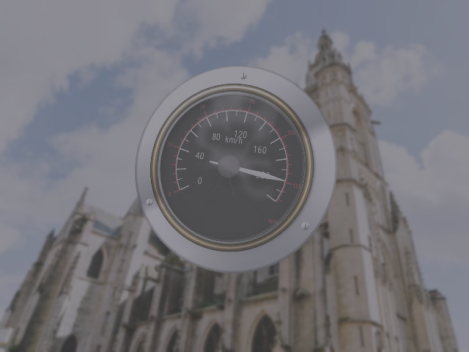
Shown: 200 km/h
